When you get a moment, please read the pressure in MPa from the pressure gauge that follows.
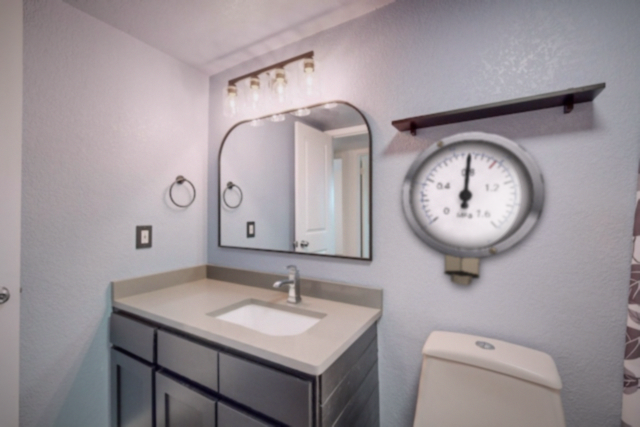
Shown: 0.8 MPa
